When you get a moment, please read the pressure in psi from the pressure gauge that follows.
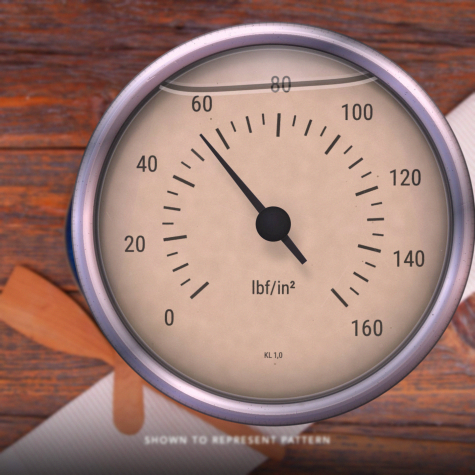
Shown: 55 psi
